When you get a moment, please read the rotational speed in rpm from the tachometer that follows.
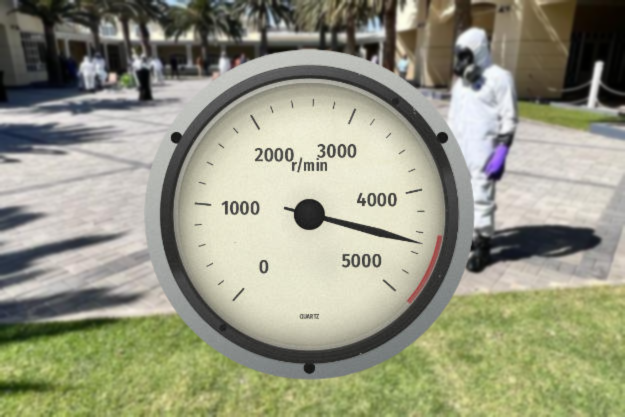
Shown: 4500 rpm
